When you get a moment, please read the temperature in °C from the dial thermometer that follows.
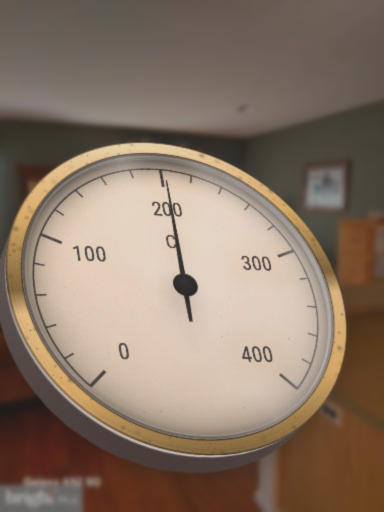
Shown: 200 °C
